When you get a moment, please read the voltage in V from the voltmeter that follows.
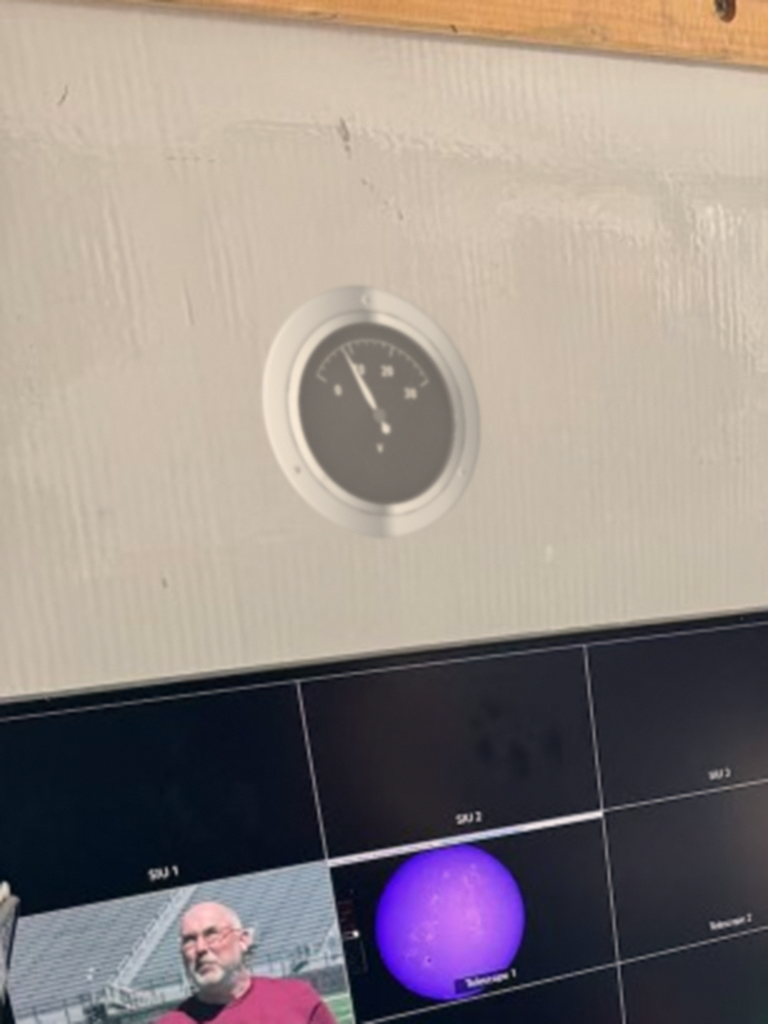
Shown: 8 V
